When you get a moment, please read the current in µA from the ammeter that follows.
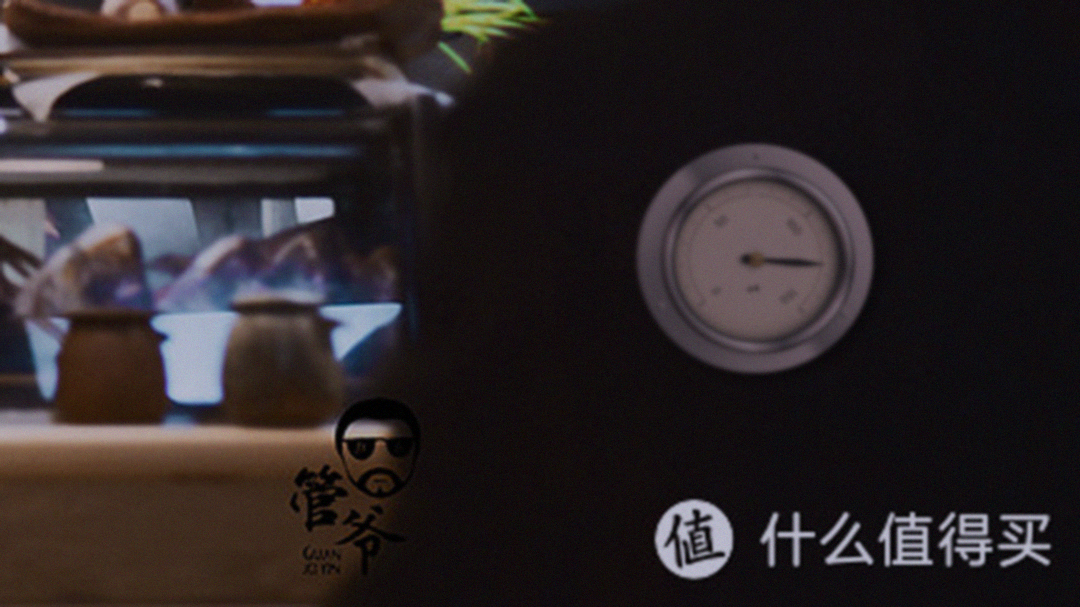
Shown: 125 µA
